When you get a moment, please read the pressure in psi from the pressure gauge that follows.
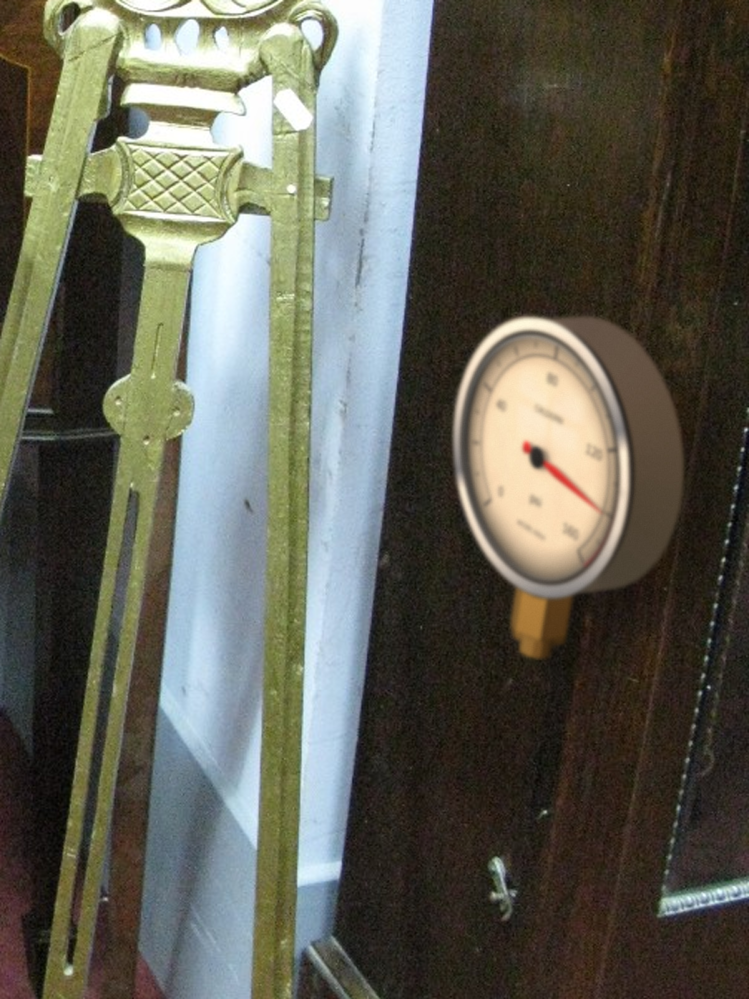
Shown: 140 psi
